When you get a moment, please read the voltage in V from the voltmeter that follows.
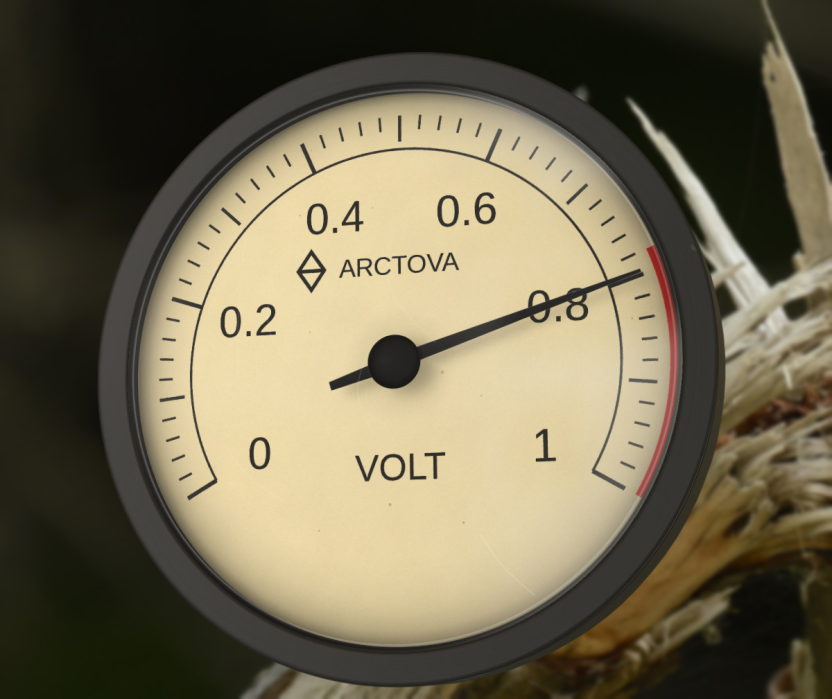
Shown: 0.8 V
